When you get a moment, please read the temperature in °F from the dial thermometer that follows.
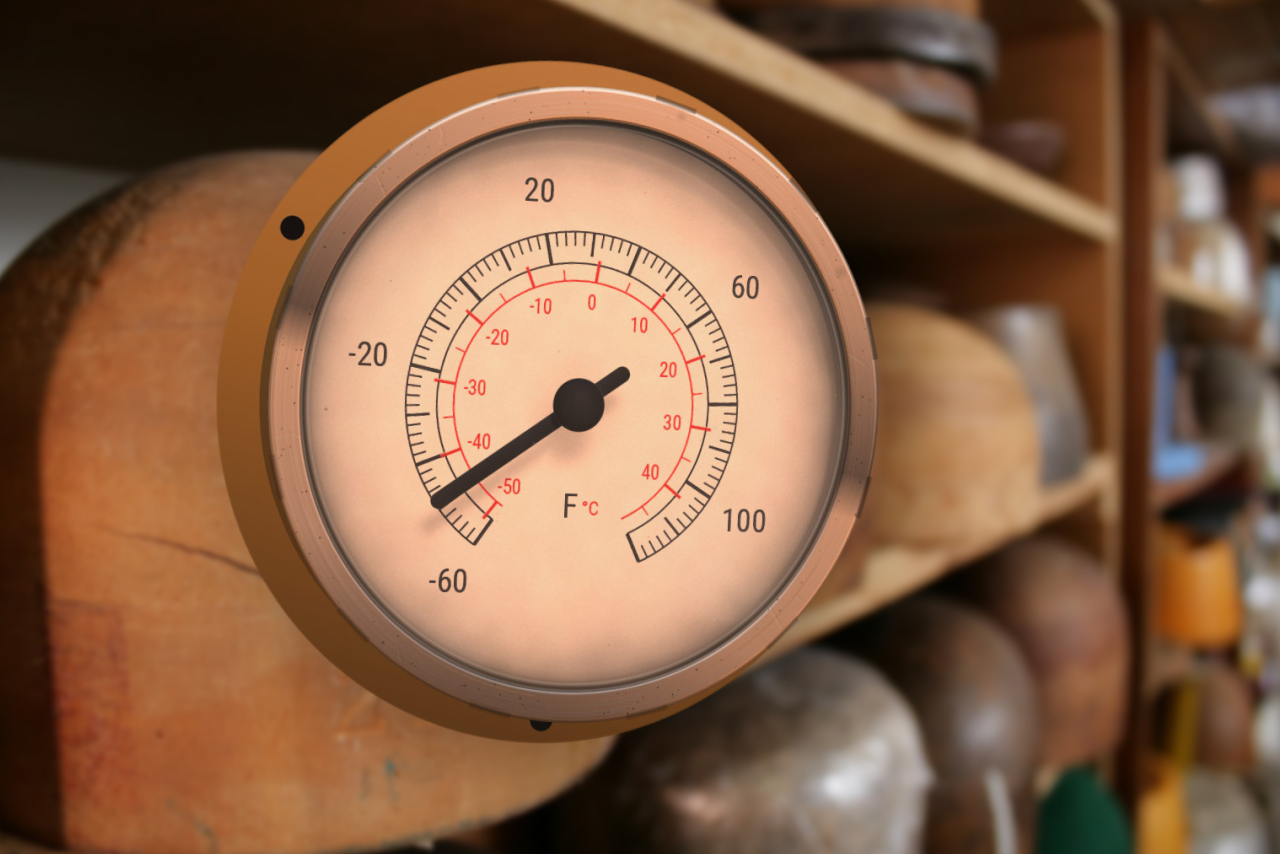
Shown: -48 °F
